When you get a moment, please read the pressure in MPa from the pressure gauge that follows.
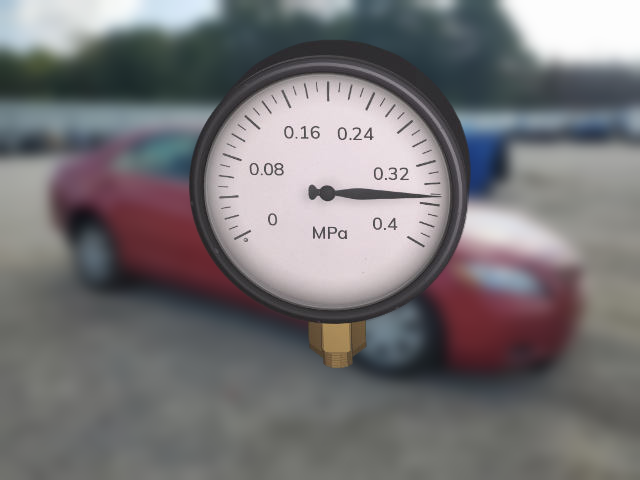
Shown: 0.35 MPa
